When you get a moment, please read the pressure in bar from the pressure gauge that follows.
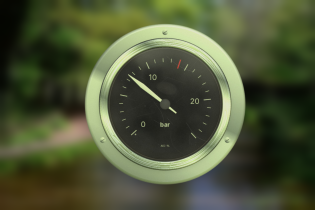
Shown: 7.5 bar
